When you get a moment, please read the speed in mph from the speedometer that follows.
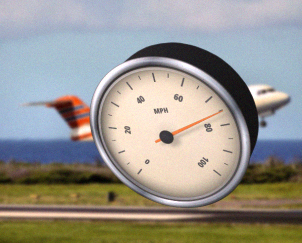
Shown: 75 mph
